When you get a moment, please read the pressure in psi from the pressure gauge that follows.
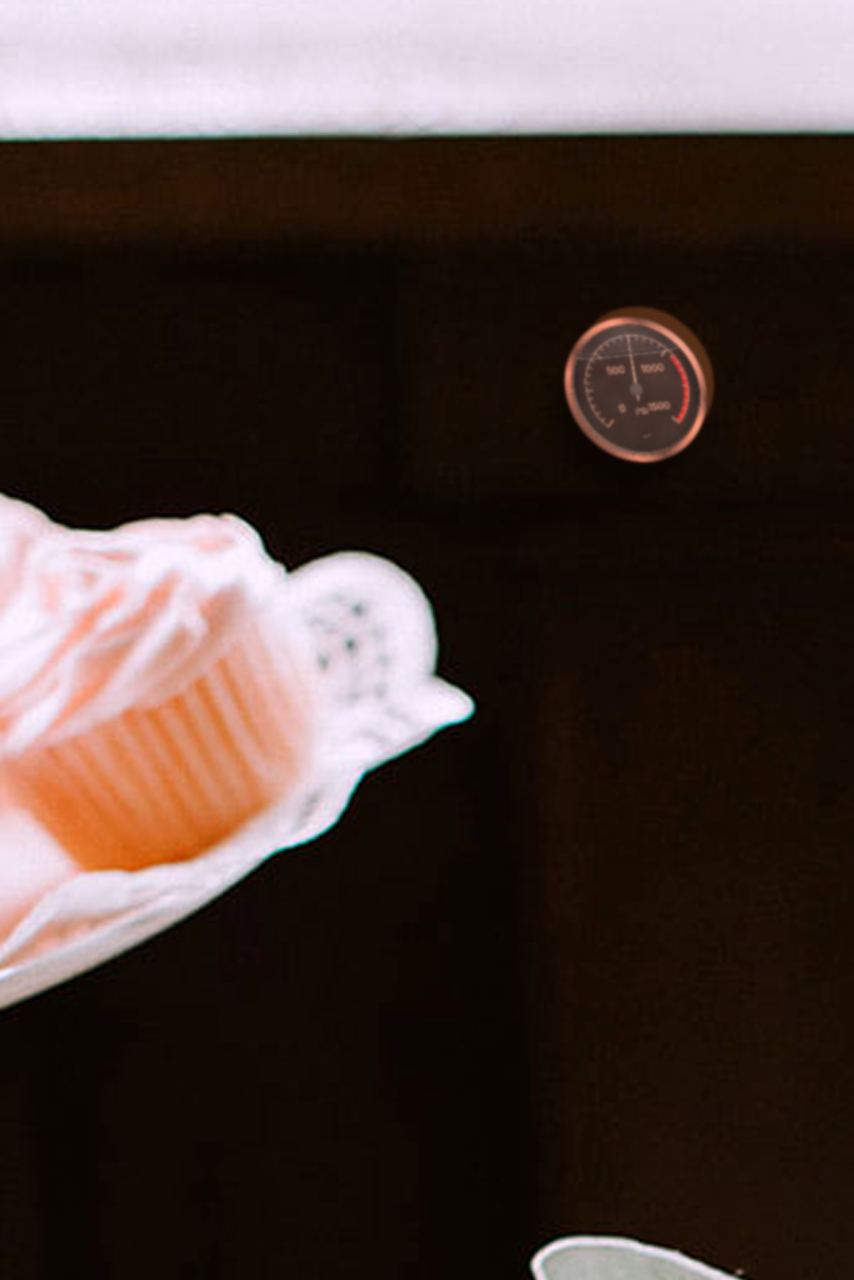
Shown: 750 psi
